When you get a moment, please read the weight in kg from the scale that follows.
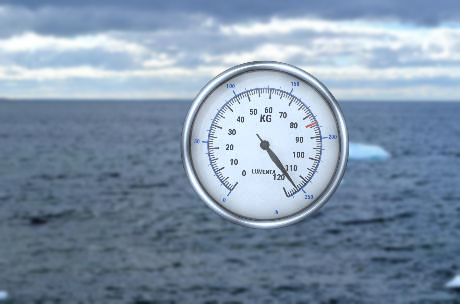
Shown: 115 kg
